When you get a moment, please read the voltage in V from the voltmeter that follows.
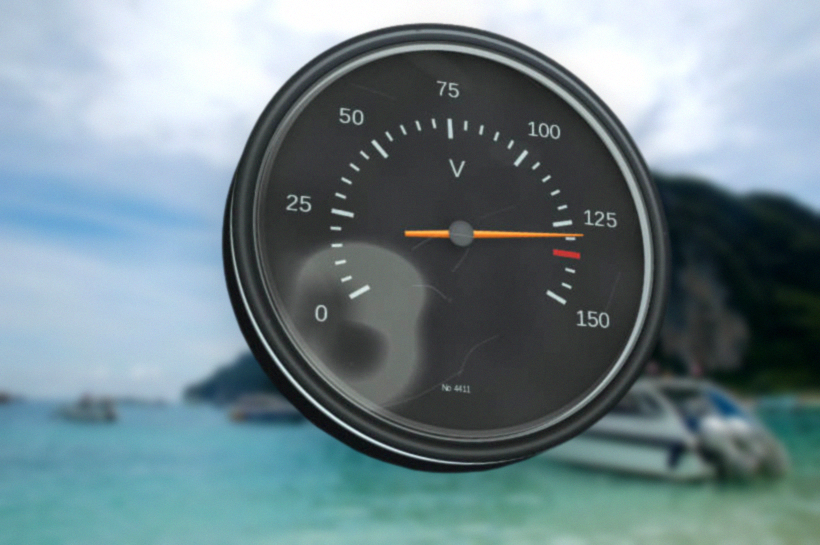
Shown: 130 V
